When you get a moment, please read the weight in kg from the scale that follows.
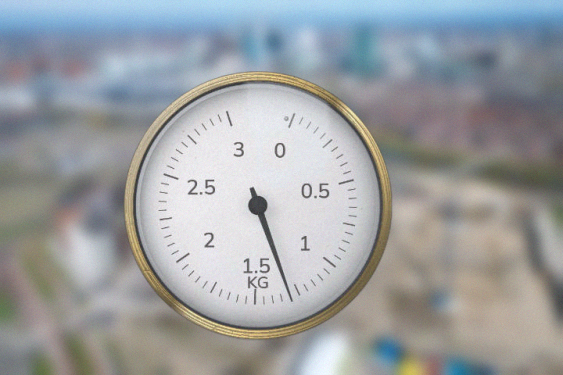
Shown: 1.3 kg
